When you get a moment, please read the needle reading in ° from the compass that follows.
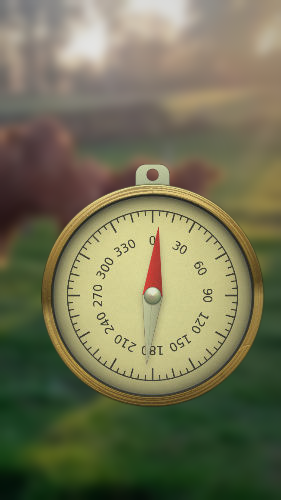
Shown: 5 °
